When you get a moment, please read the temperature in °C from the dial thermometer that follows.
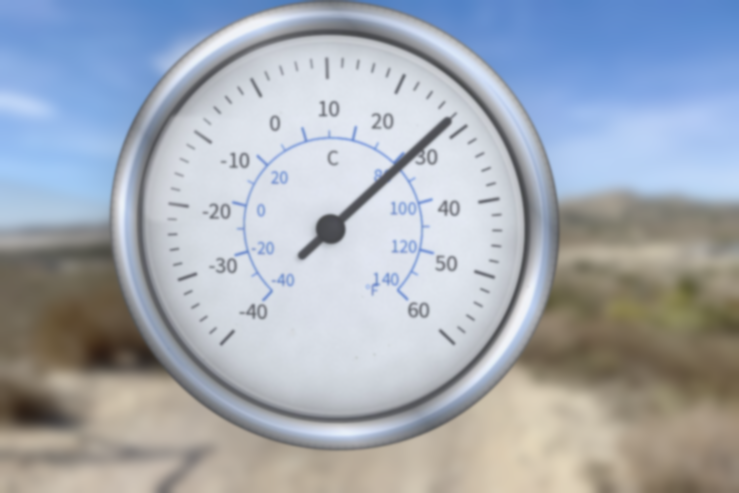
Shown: 28 °C
